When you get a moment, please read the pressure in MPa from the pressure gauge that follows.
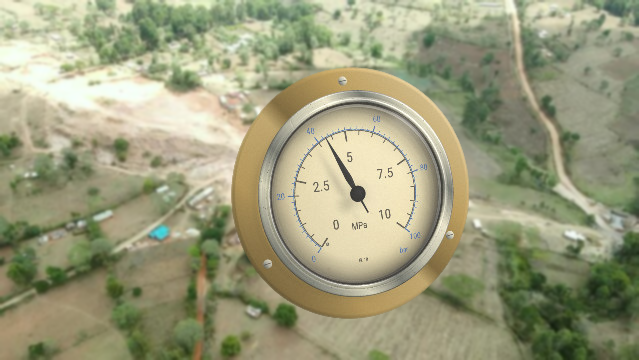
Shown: 4.25 MPa
